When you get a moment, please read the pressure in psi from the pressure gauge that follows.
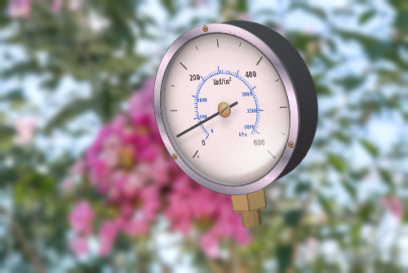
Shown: 50 psi
